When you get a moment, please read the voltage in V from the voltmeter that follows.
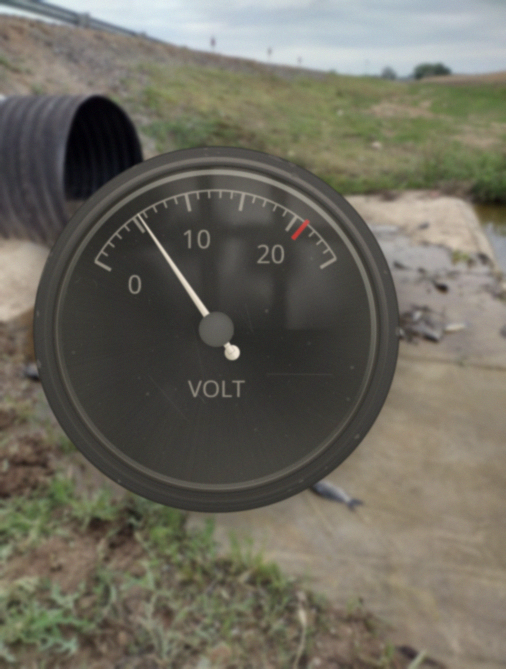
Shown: 5.5 V
